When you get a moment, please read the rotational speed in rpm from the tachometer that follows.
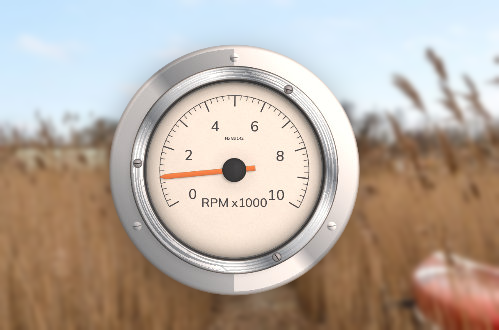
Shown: 1000 rpm
